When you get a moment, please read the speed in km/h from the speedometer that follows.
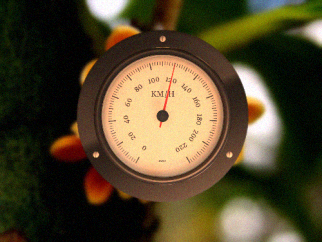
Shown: 120 km/h
